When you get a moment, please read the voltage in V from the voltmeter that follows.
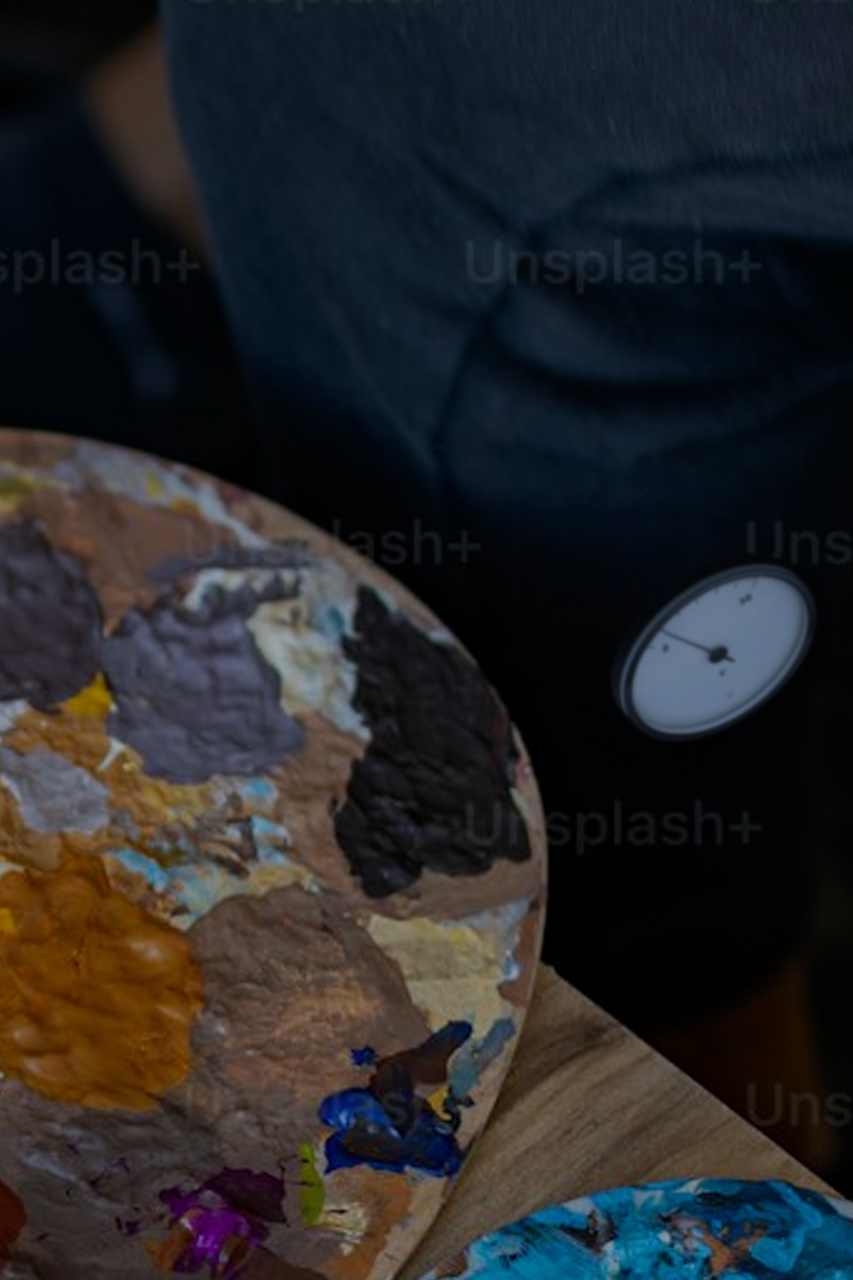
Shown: 5 V
